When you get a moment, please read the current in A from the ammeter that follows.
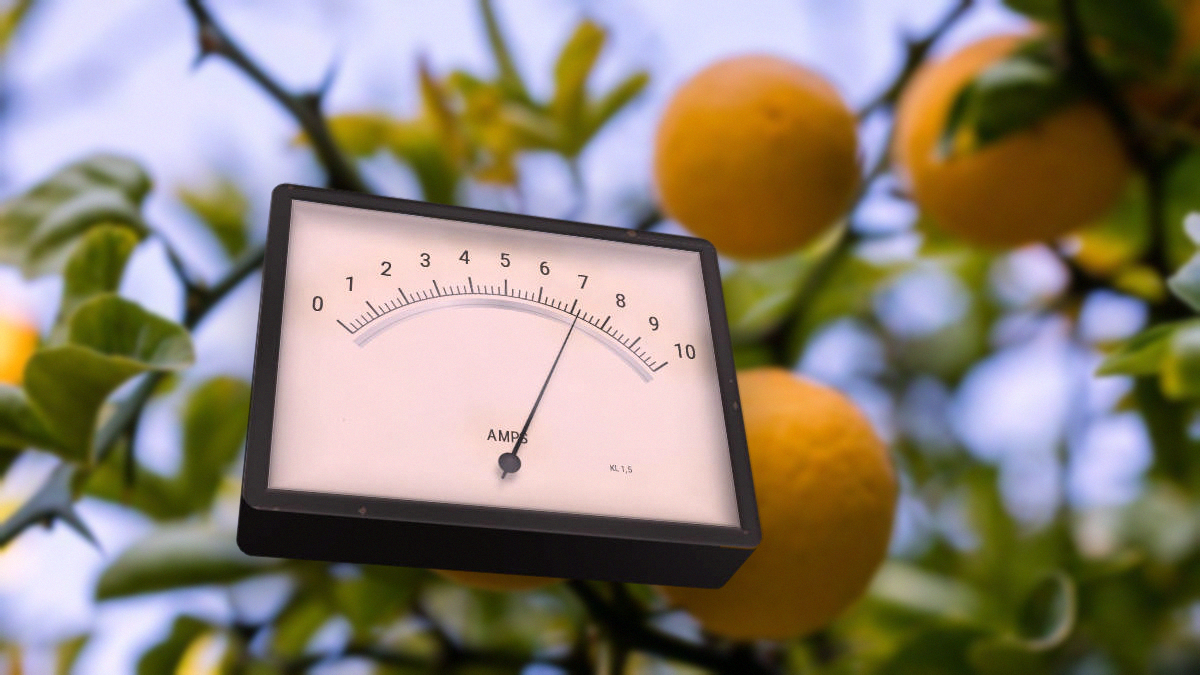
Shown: 7.2 A
